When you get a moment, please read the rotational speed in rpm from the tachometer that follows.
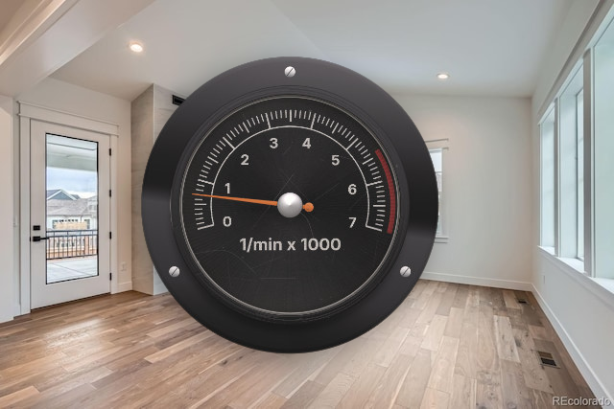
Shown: 700 rpm
